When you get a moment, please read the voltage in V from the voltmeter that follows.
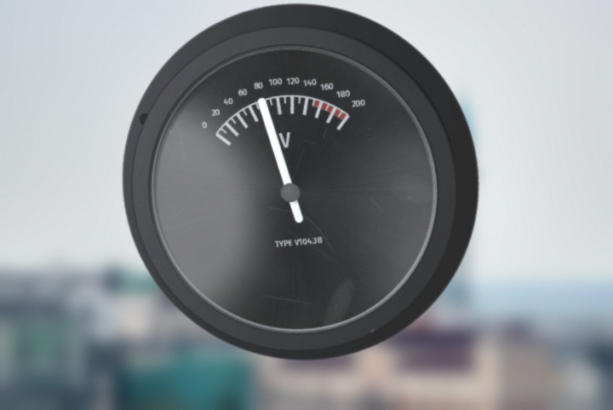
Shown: 80 V
